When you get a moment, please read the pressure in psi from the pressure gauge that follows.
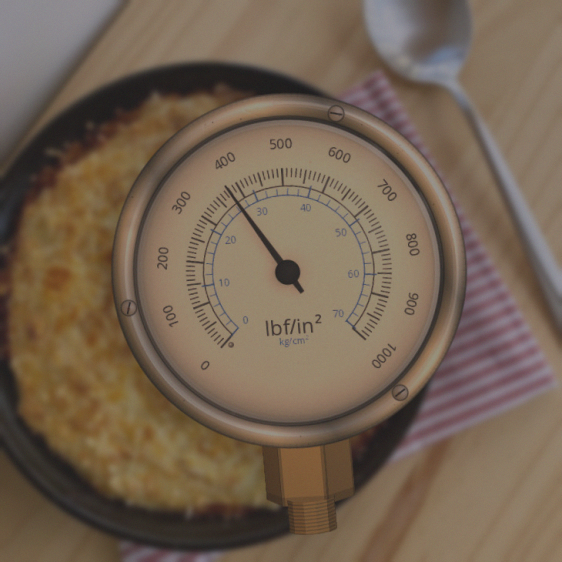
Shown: 380 psi
